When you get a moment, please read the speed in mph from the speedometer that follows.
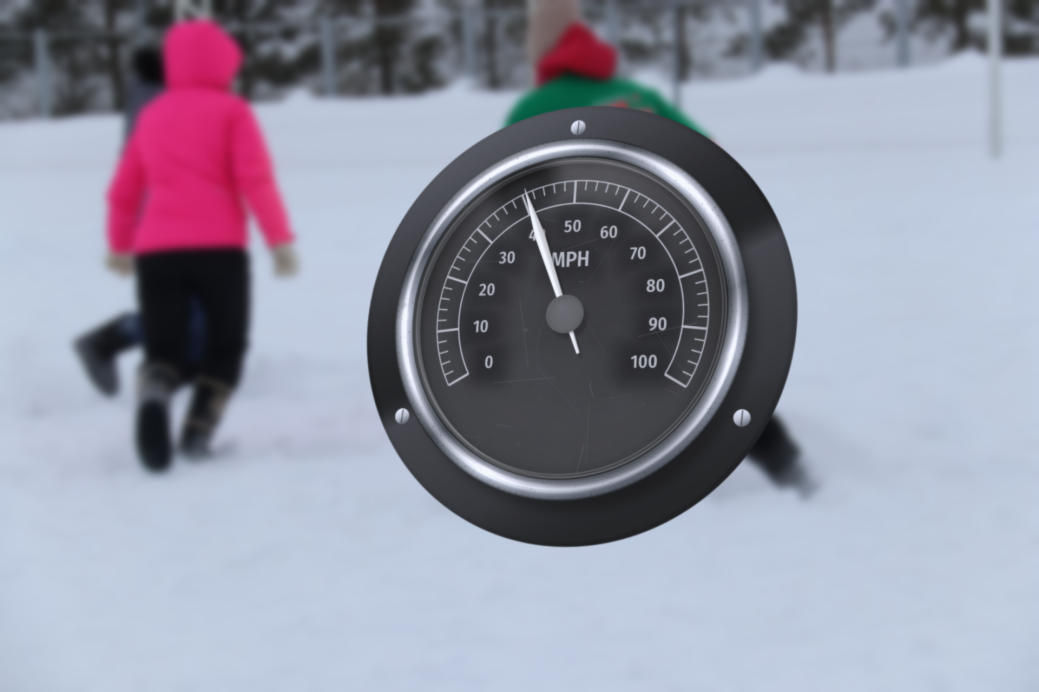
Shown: 41 mph
